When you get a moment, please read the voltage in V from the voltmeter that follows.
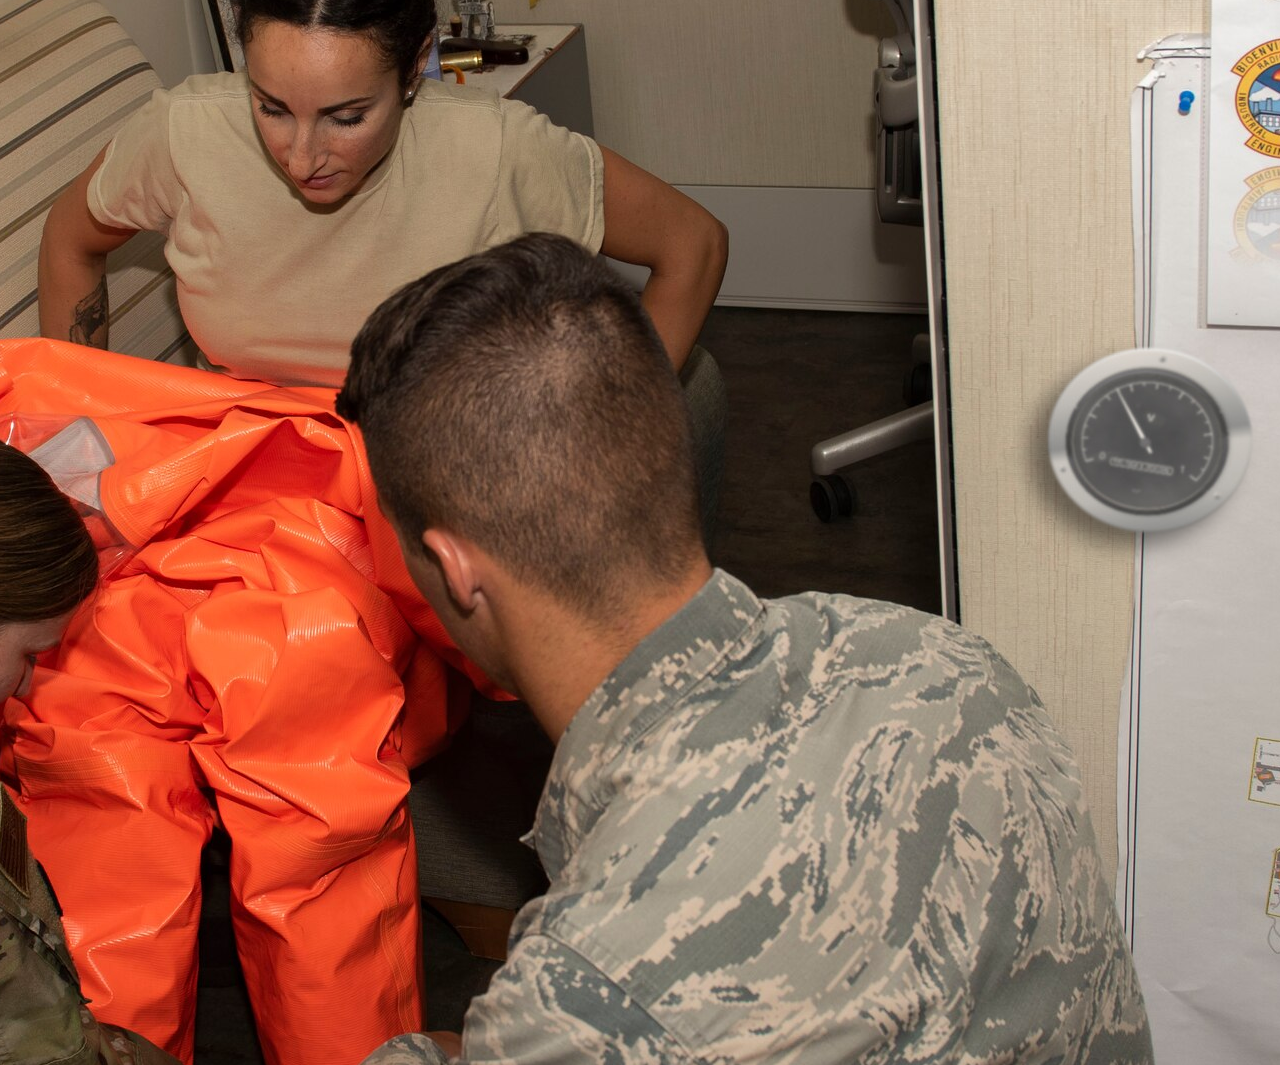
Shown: 0.35 V
